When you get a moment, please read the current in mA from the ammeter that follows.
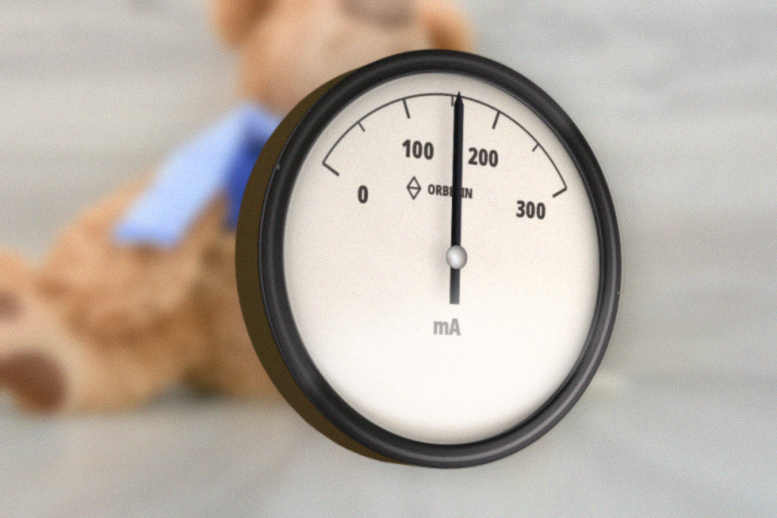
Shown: 150 mA
